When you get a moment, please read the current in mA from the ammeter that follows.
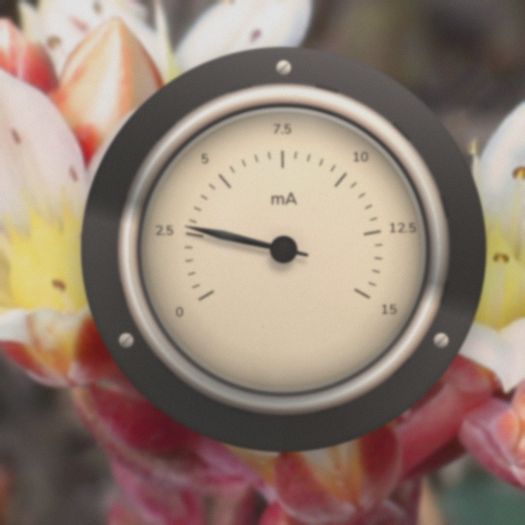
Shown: 2.75 mA
